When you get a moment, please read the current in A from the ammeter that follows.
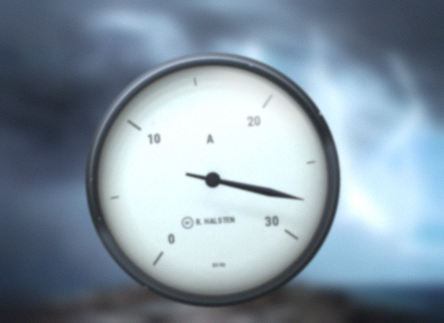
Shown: 27.5 A
